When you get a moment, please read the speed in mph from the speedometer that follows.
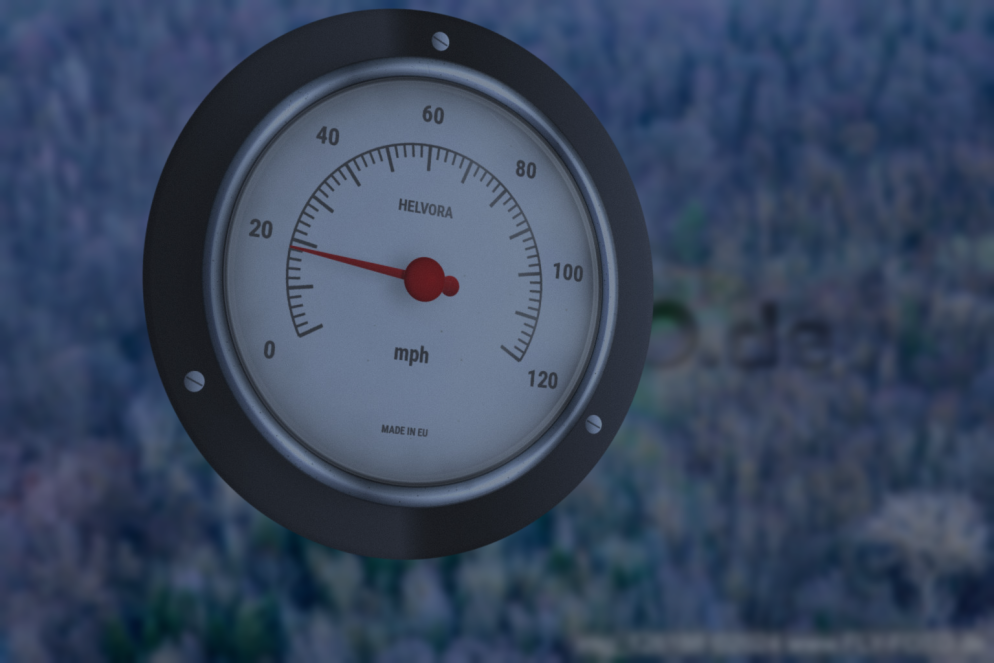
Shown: 18 mph
